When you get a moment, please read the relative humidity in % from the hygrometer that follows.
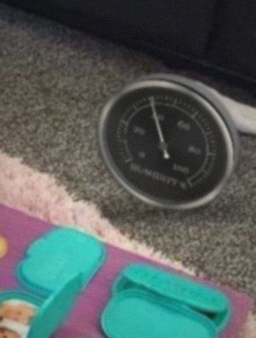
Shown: 40 %
